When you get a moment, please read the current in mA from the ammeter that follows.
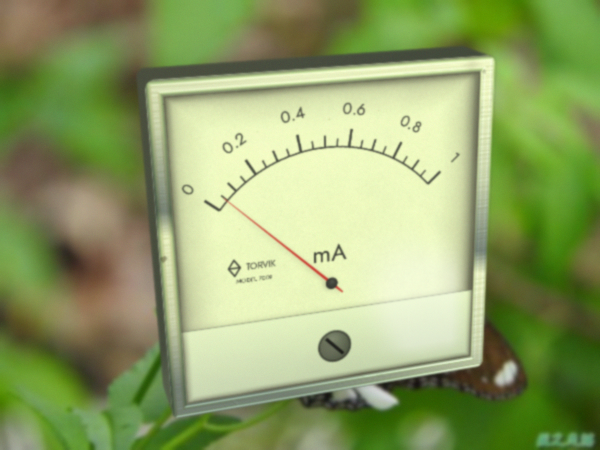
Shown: 0.05 mA
